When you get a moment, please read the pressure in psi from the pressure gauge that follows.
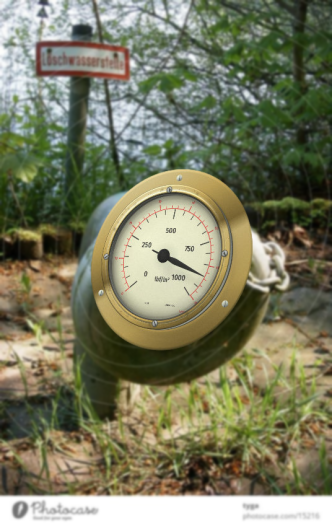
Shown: 900 psi
